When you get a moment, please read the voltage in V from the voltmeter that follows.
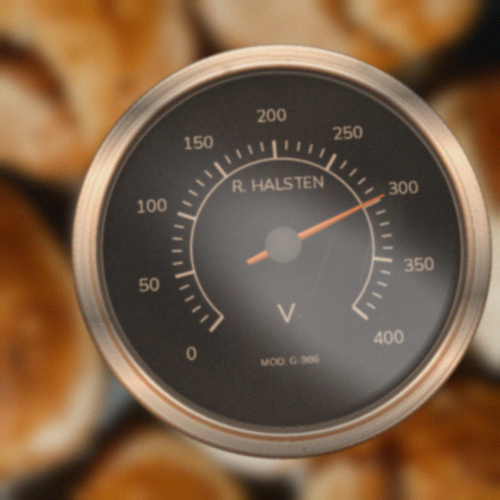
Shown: 300 V
